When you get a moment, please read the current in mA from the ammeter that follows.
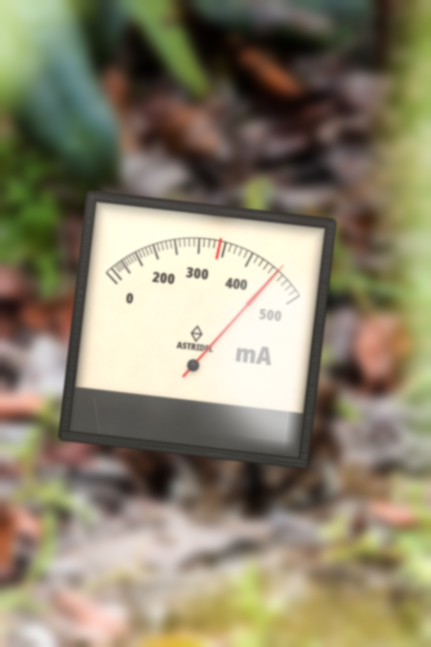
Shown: 450 mA
